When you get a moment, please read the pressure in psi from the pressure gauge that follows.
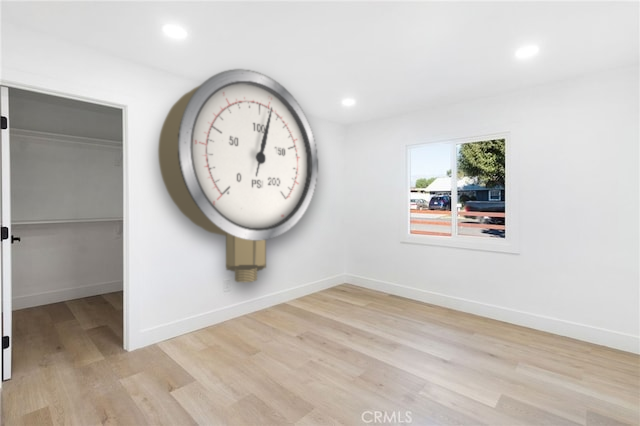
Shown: 110 psi
